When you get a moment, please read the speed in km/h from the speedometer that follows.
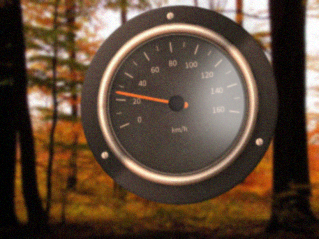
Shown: 25 km/h
